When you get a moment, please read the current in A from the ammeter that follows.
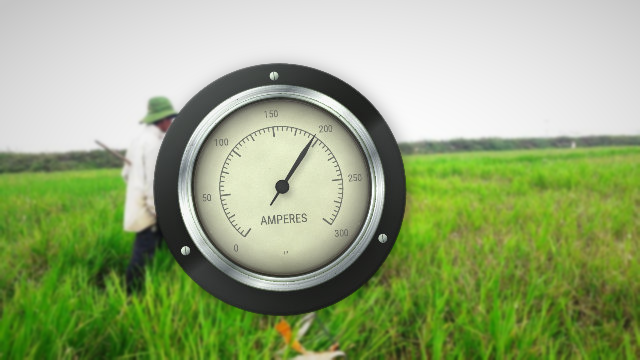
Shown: 195 A
